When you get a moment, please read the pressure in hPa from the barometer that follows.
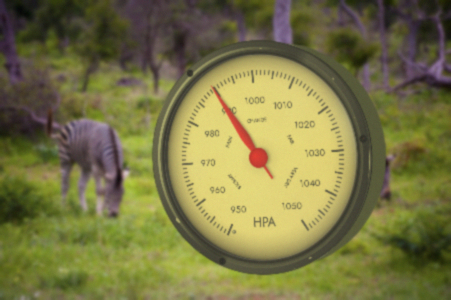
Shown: 990 hPa
